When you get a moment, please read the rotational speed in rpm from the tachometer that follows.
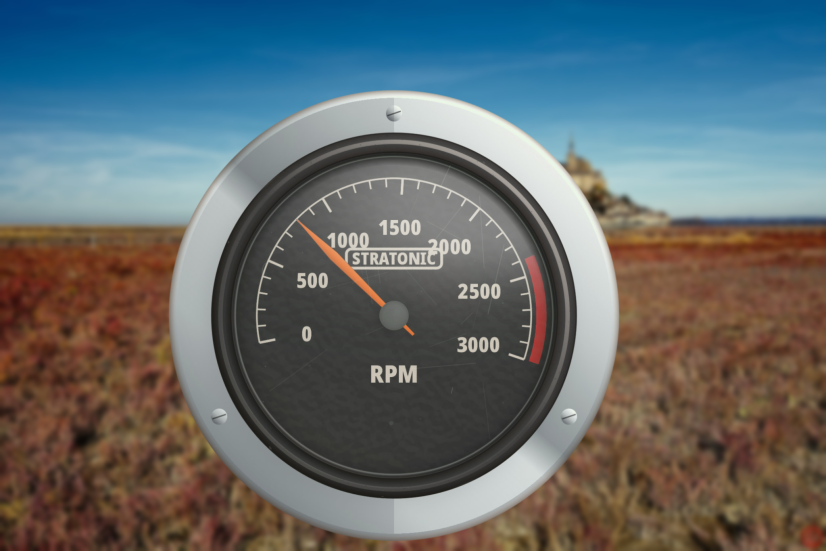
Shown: 800 rpm
